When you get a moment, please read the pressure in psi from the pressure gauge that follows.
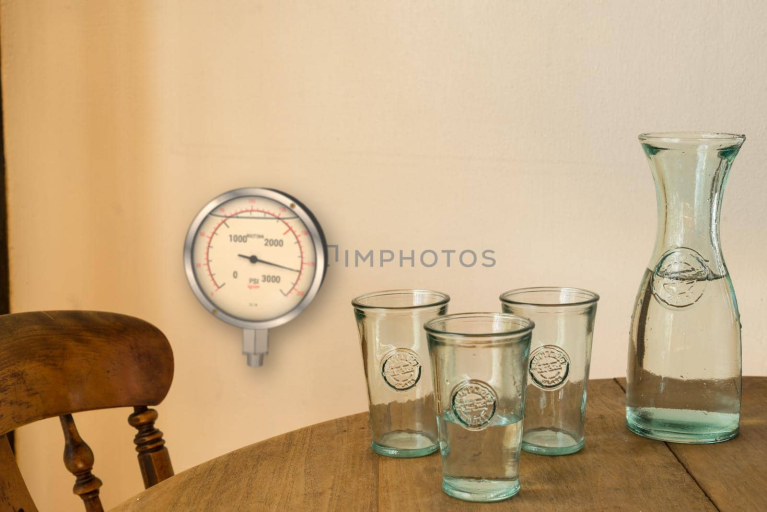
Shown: 2600 psi
